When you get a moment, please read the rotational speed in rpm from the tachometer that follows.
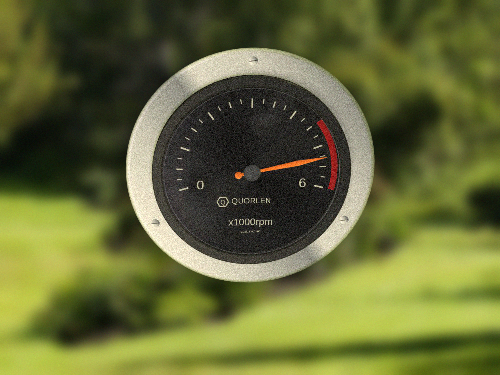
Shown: 5250 rpm
